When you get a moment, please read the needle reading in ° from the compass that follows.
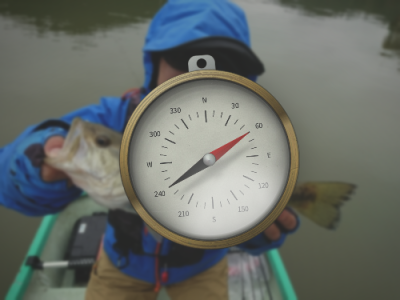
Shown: 60 °
